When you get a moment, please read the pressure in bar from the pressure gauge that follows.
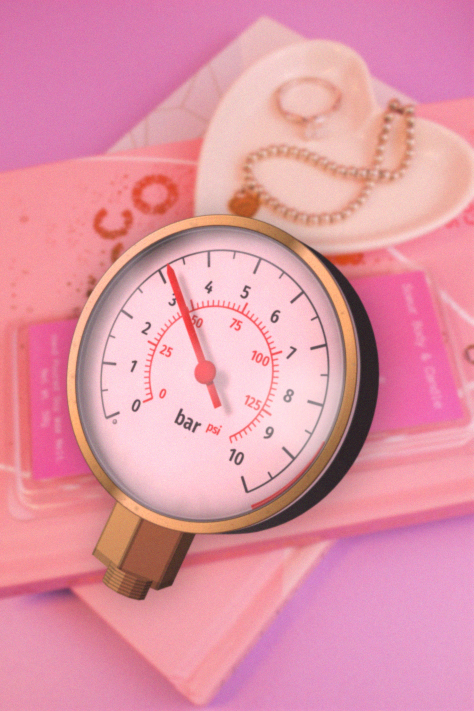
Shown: 3.25 bar
